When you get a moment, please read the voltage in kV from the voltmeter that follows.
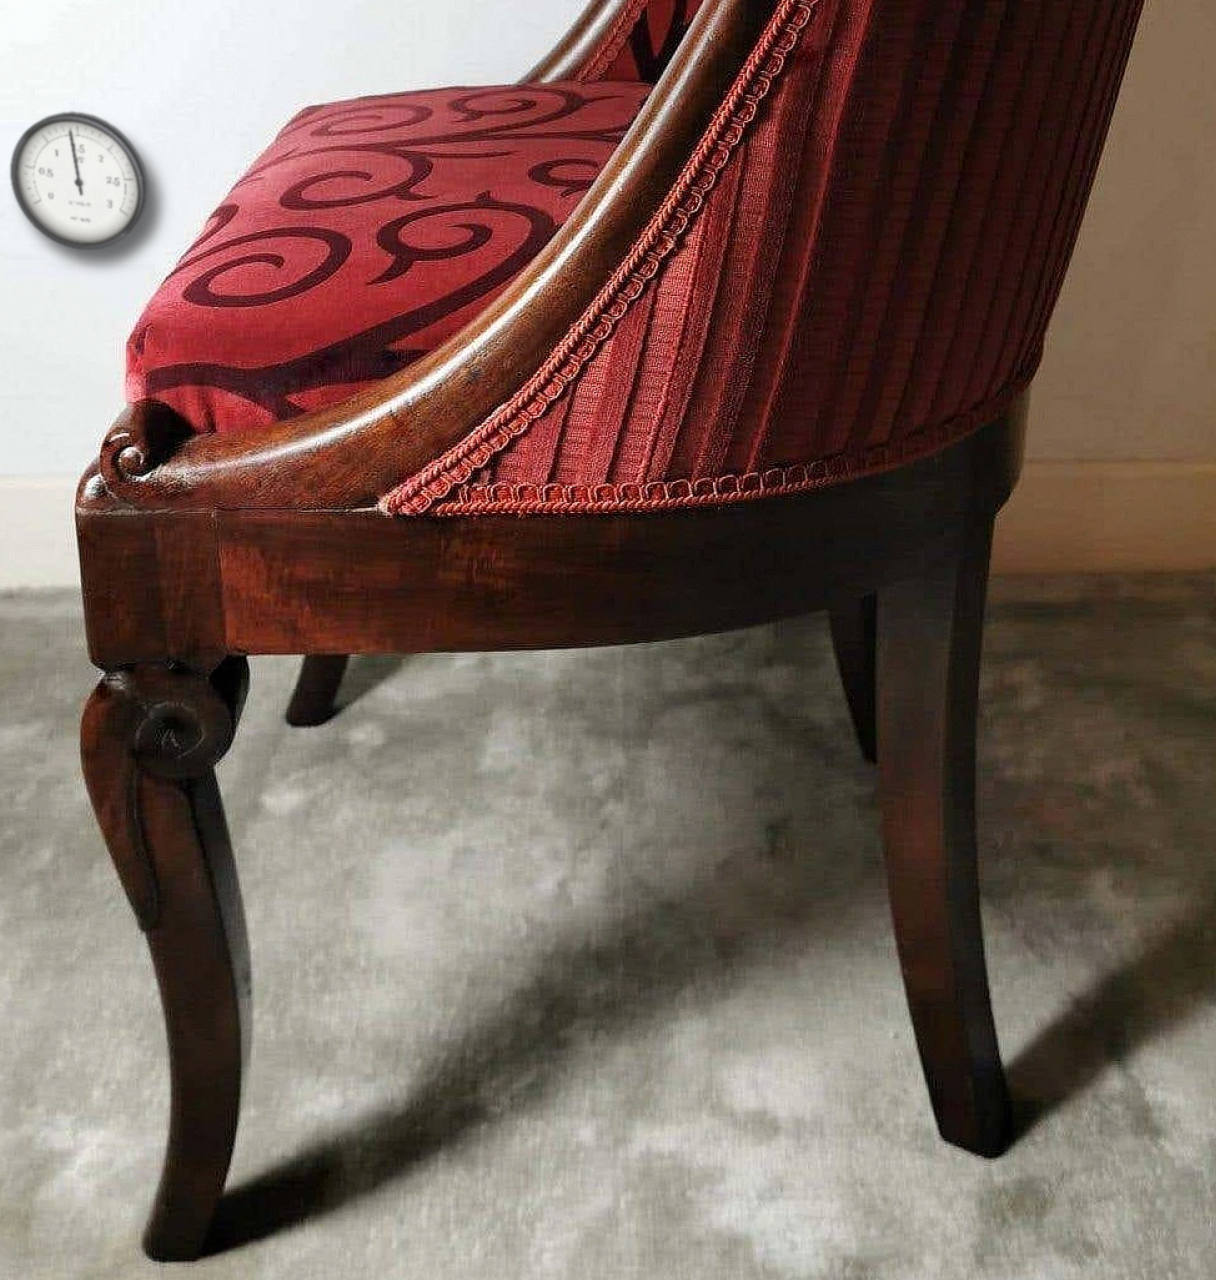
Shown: 1.4 kV
